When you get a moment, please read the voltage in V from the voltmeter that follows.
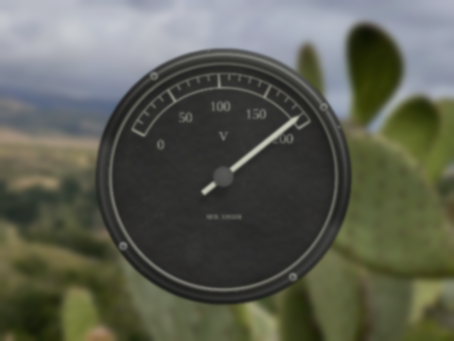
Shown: 190 V
